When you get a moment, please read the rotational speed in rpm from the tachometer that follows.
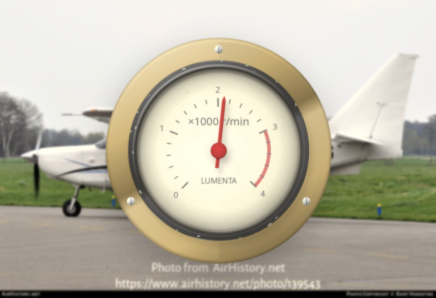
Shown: 2100 rpm
